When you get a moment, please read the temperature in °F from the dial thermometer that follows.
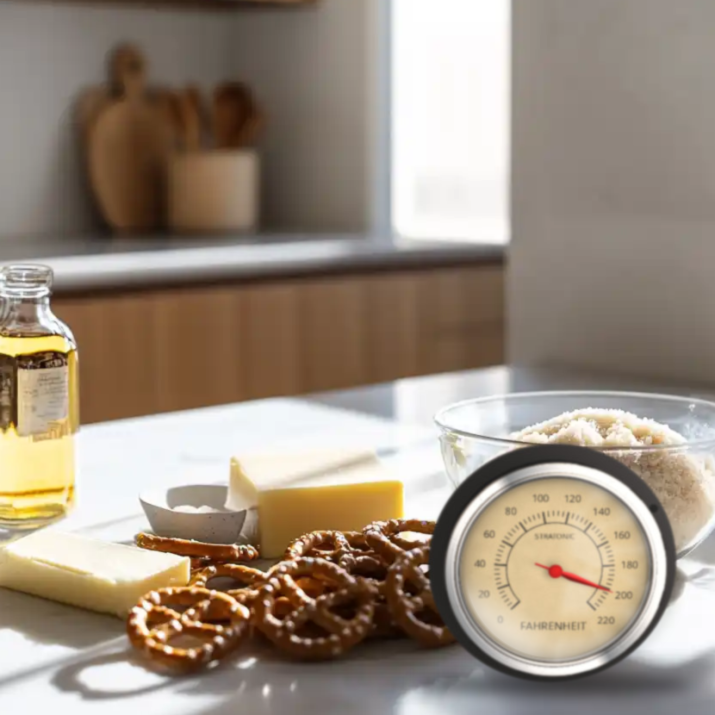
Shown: 200 °F
